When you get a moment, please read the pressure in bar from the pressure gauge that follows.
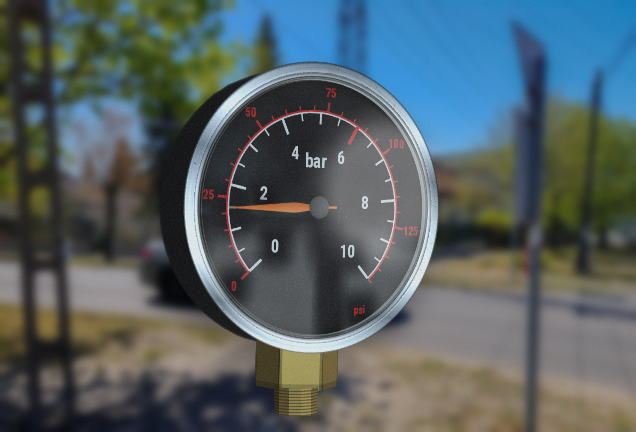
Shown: 1.5 bar
